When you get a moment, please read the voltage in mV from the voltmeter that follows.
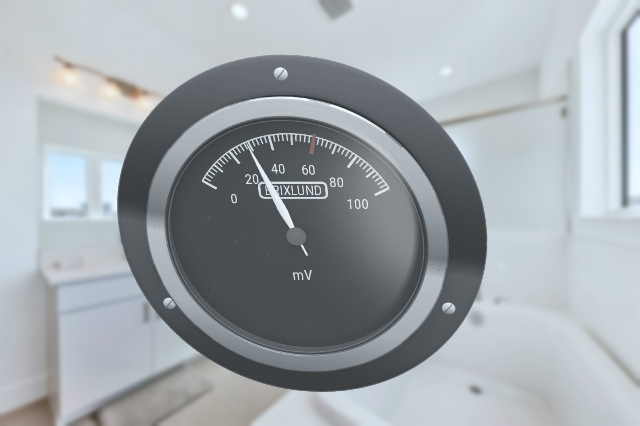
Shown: 30 mV
